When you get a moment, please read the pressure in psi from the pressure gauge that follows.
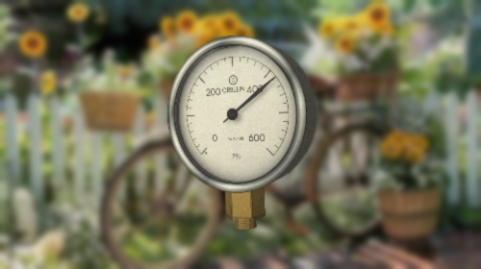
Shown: 420 psi
